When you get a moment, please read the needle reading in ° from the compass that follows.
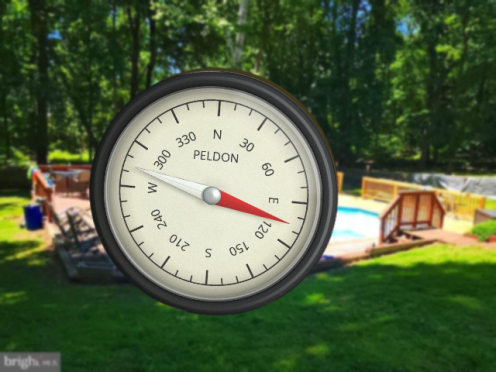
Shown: 105 °
